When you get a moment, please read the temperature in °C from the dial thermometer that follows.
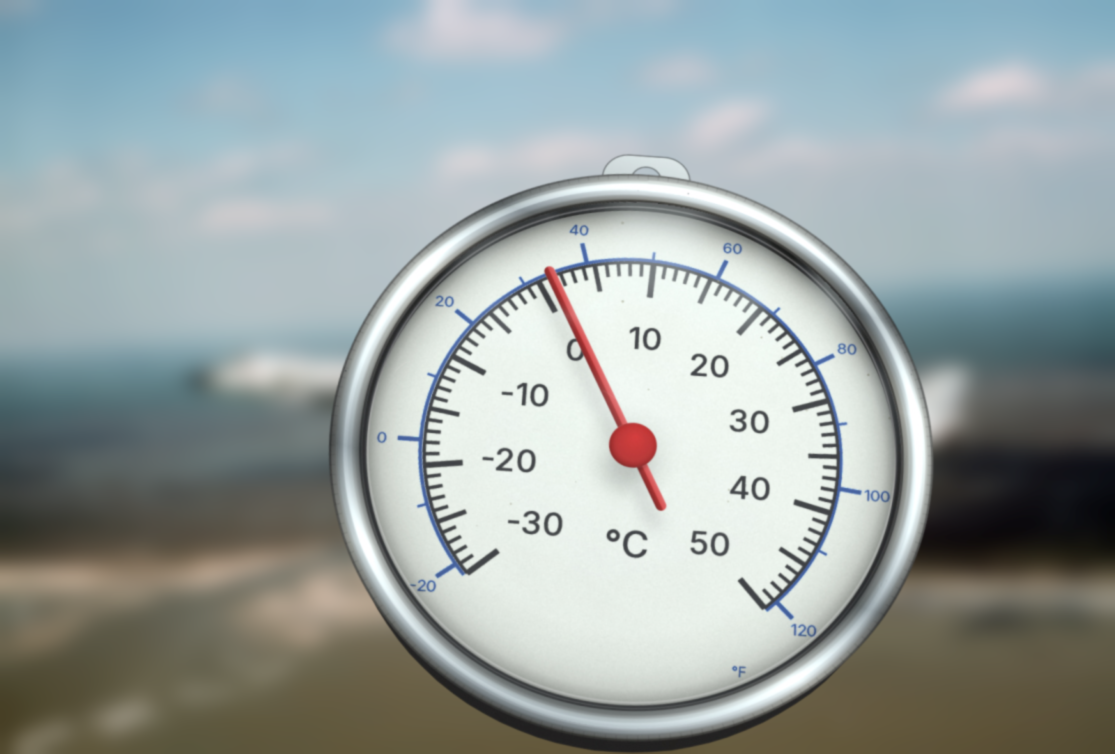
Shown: 1 °C
